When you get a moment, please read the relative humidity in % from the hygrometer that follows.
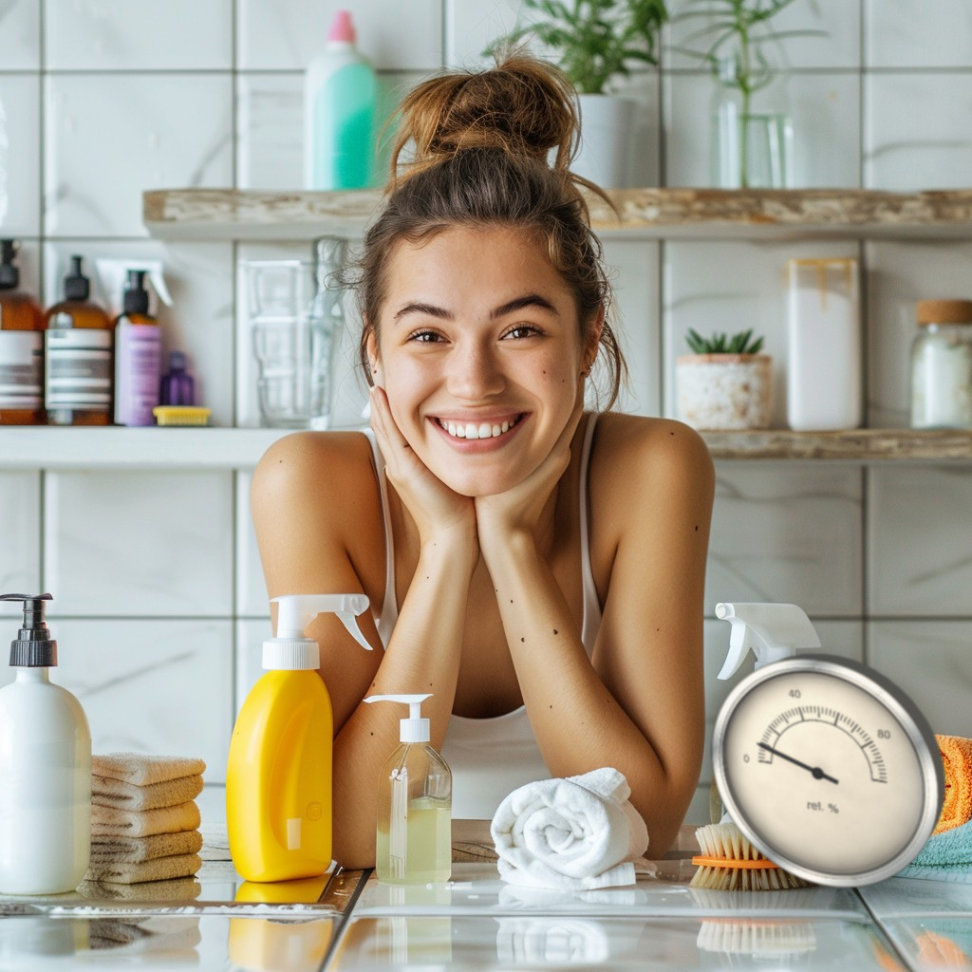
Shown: 10 %
